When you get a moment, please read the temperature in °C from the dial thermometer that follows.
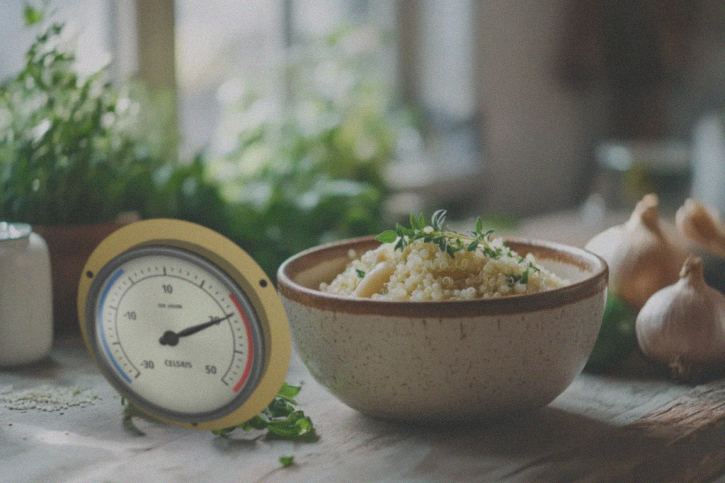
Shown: 30 °C
